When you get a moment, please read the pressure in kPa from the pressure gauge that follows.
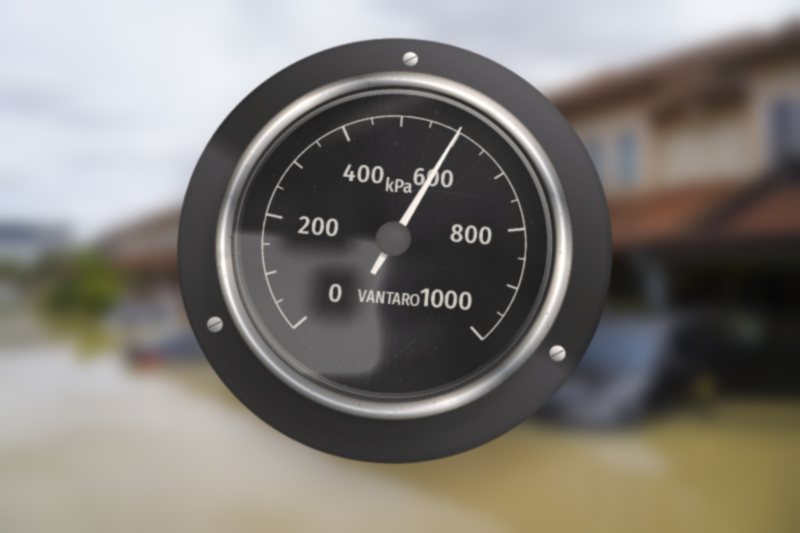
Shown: 600 kPa
